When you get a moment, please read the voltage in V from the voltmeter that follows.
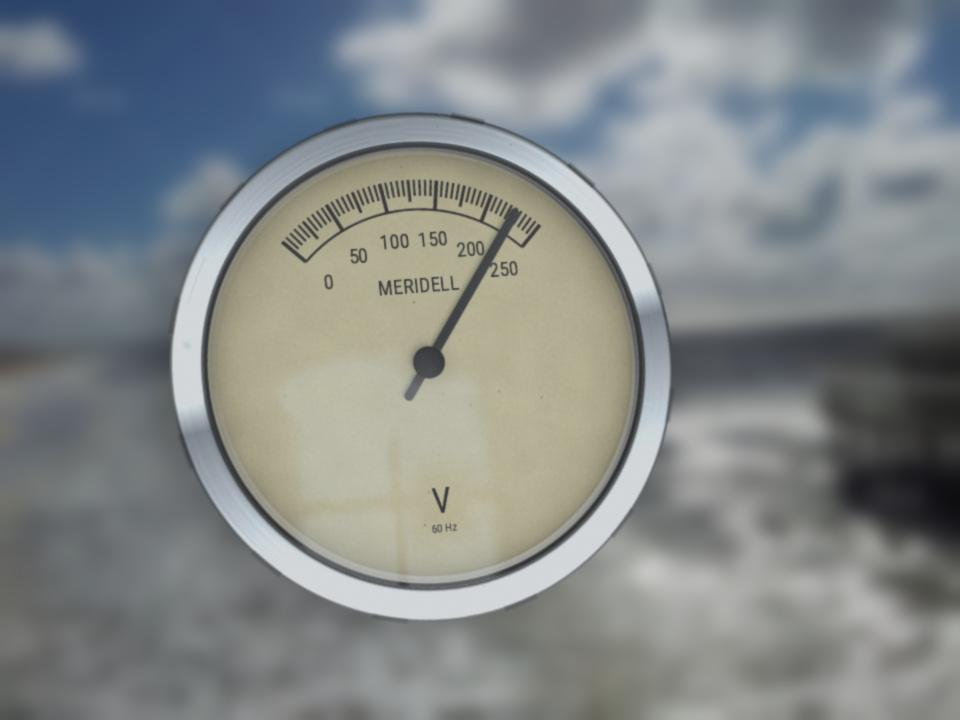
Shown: 225 V
